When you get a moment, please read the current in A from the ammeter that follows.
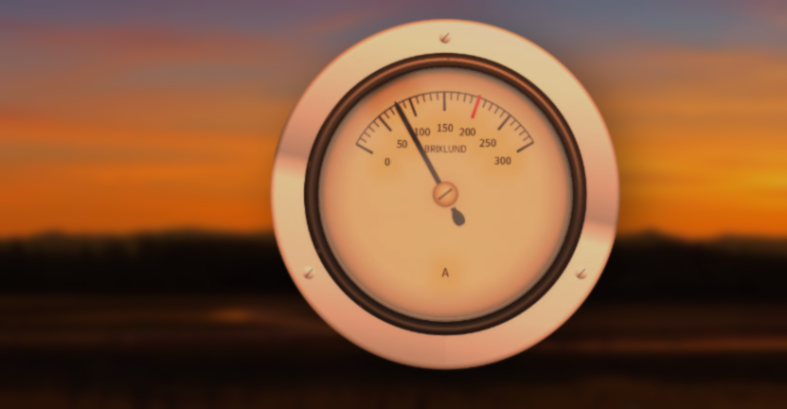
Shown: 80 A
